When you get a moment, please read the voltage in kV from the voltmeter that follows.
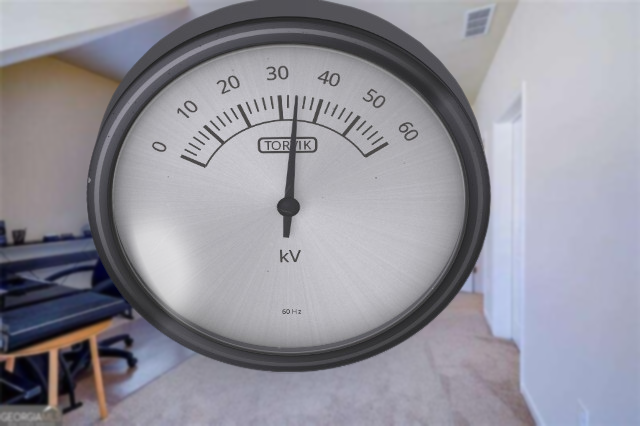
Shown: 34 kV
